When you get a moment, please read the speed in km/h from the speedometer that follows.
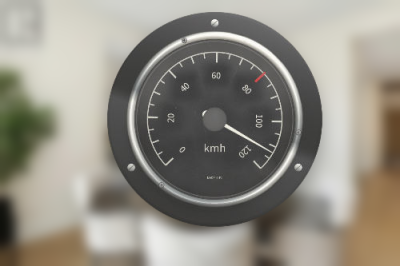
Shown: 112.5 km/h
